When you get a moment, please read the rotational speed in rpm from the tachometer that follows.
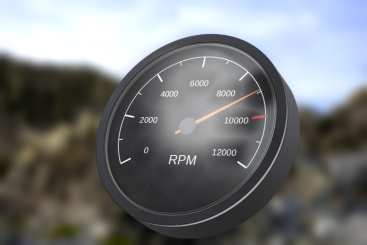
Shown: 9000 rpm
